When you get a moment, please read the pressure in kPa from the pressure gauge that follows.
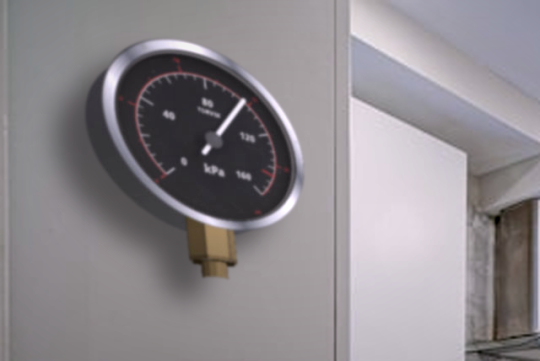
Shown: 100 kPa
